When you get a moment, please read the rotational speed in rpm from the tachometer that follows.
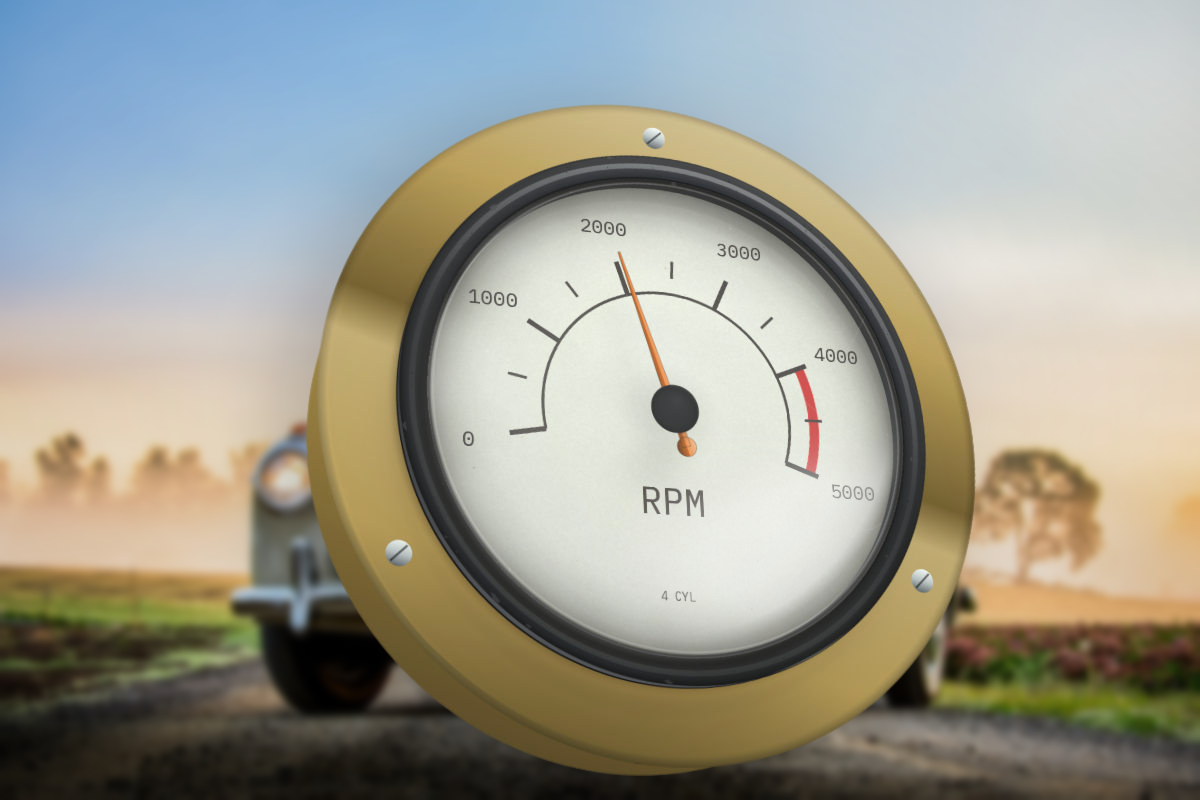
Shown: 2000 rpm
